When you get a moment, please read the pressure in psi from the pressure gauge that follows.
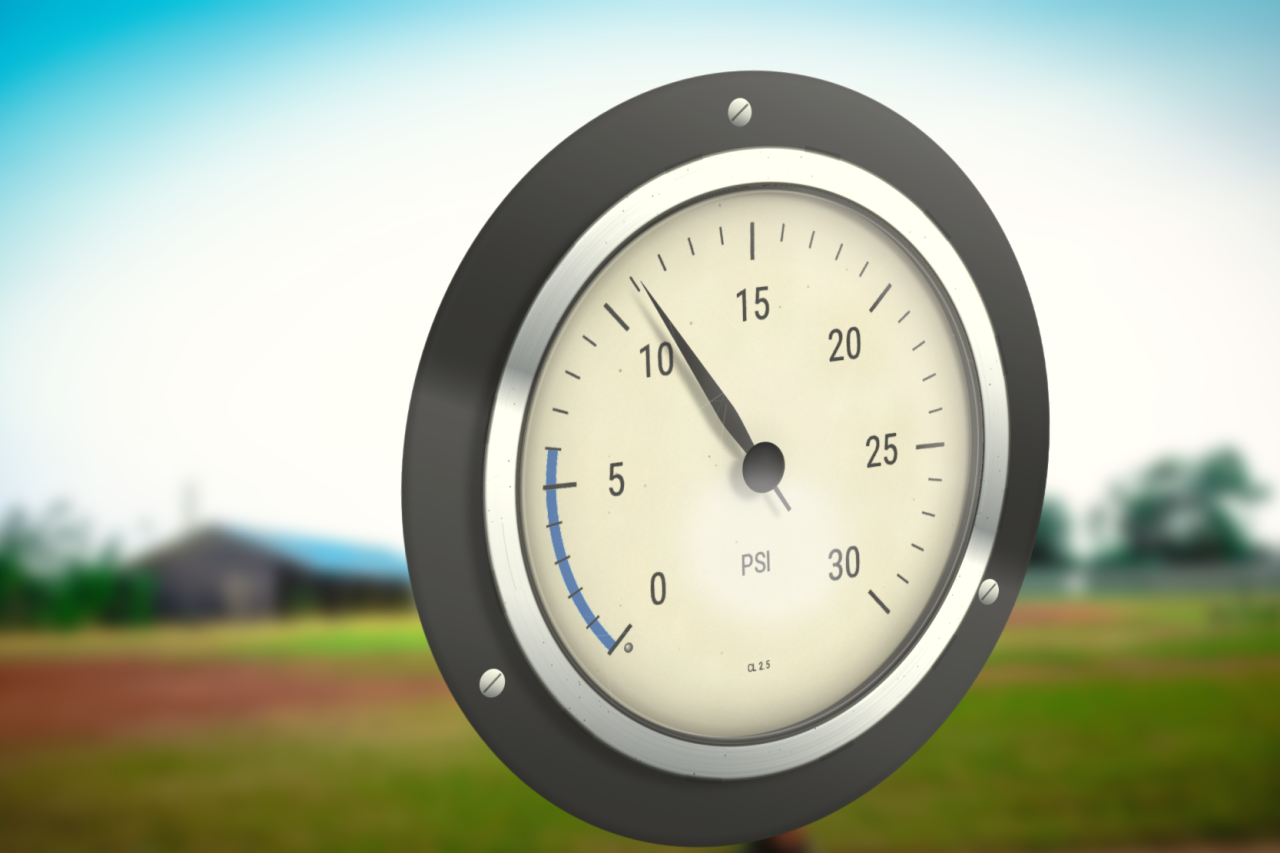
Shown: 11 psi
